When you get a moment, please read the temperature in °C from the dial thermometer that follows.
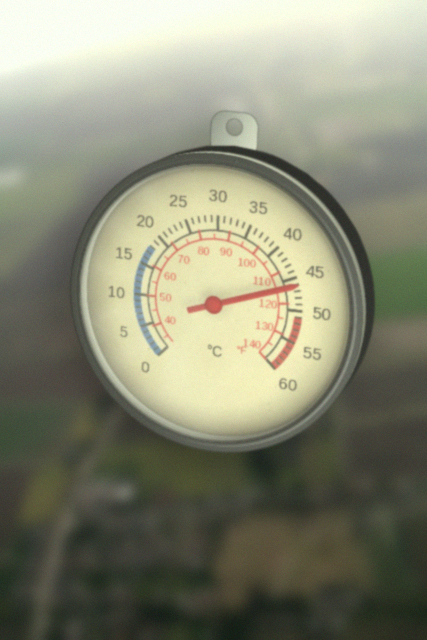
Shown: 46 °C
